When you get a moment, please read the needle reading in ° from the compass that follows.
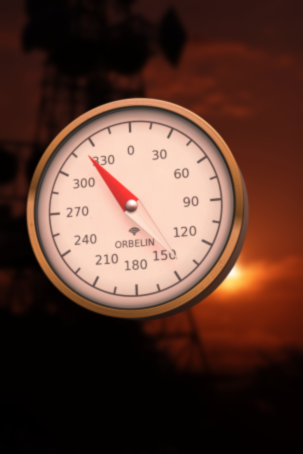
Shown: 322.5 °
